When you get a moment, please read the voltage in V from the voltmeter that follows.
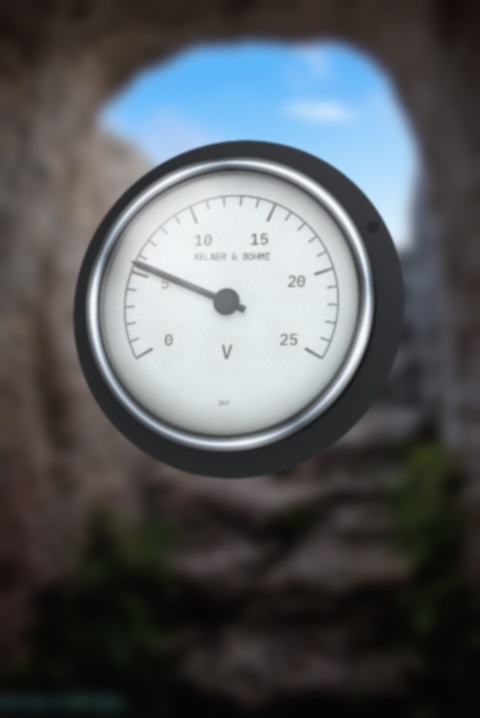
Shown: 5.5 V
